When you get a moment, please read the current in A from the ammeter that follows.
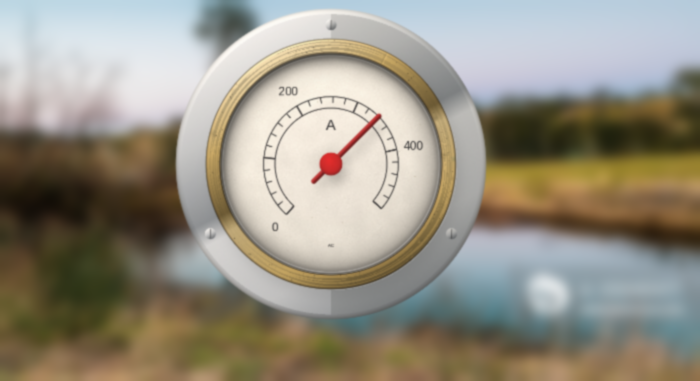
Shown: 340 A
